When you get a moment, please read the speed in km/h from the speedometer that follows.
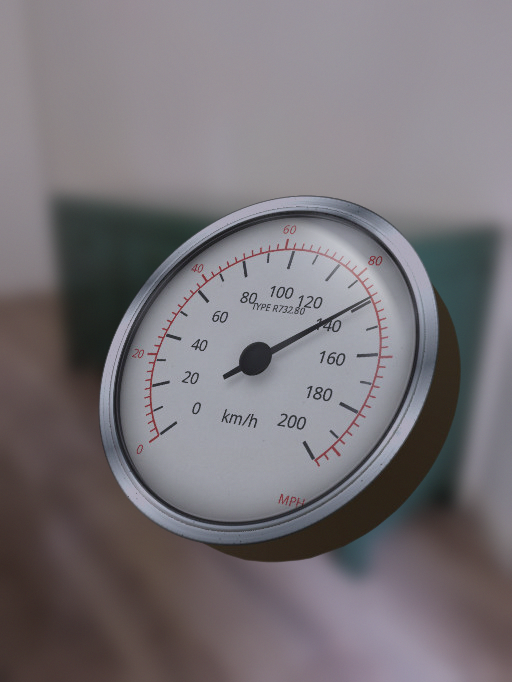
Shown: 140 km/h
